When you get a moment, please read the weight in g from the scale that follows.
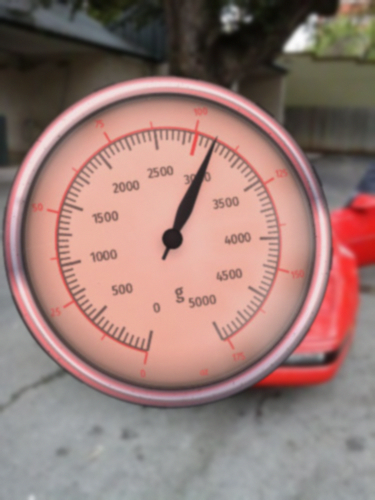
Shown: 3000 g
